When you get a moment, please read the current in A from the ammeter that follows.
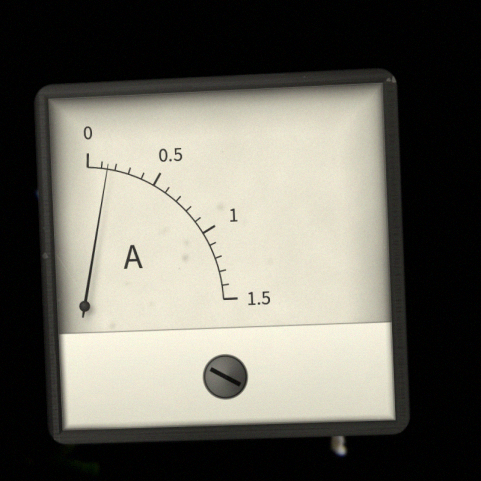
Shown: 0.15 A
